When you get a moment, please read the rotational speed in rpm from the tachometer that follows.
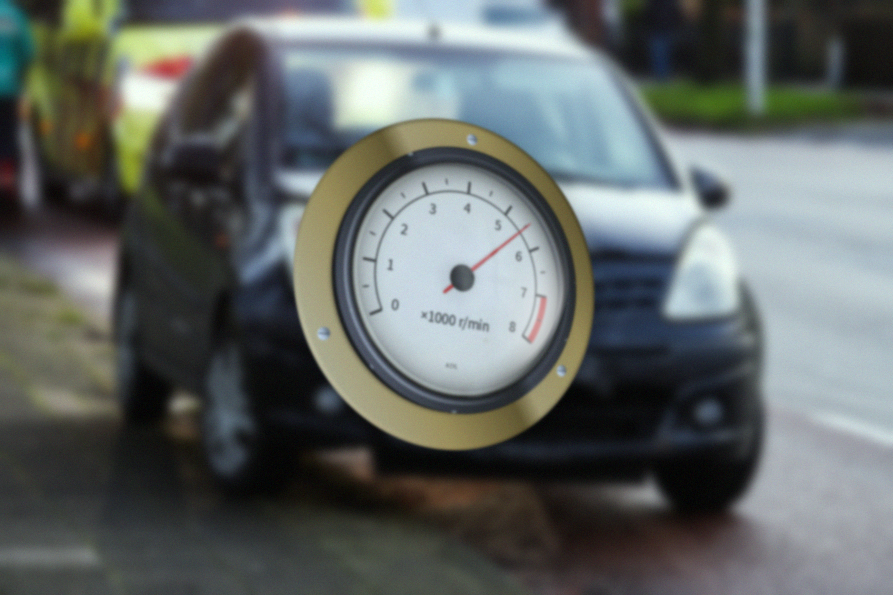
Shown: 5500 rpm
